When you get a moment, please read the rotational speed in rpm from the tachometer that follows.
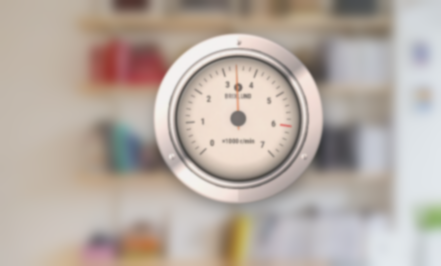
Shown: 3400 rpm
